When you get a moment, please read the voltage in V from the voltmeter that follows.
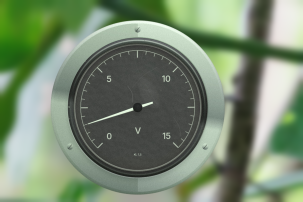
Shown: 1.5 V
